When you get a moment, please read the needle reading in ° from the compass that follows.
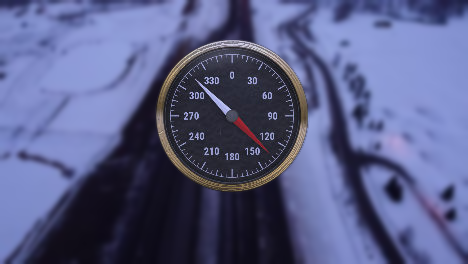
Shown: 135 °
